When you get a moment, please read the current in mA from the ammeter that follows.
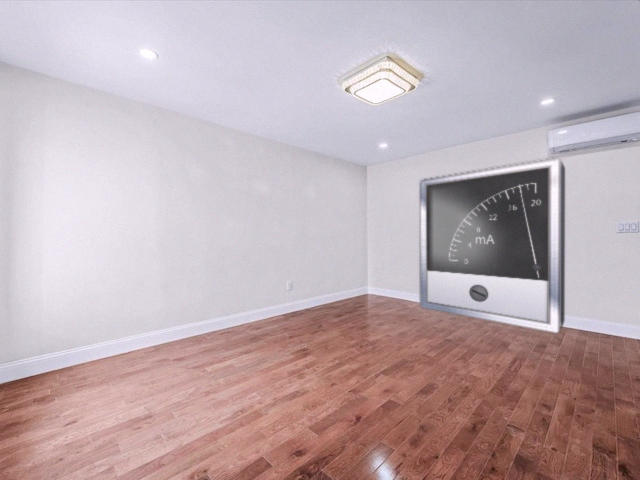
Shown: 18 mA
